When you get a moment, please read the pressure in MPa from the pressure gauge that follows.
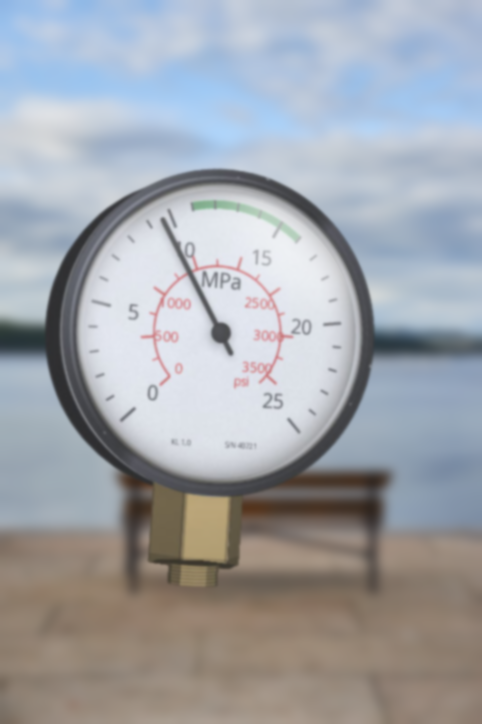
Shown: 9.5 MPa
